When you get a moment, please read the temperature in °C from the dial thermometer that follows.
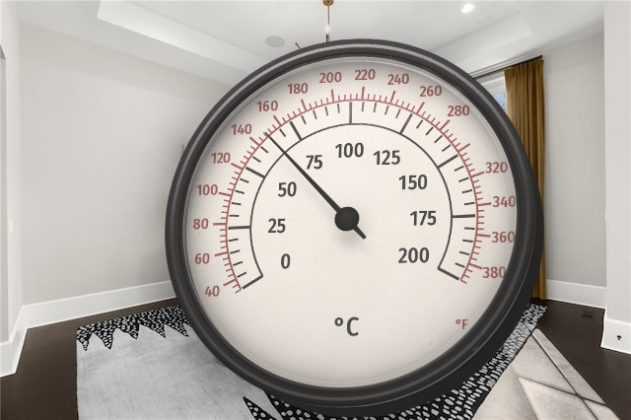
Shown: 65 °C
